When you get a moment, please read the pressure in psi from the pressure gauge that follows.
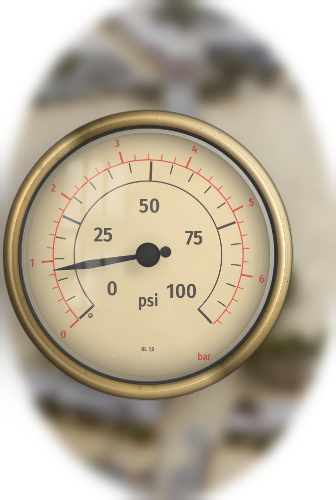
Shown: 12.5 psi
